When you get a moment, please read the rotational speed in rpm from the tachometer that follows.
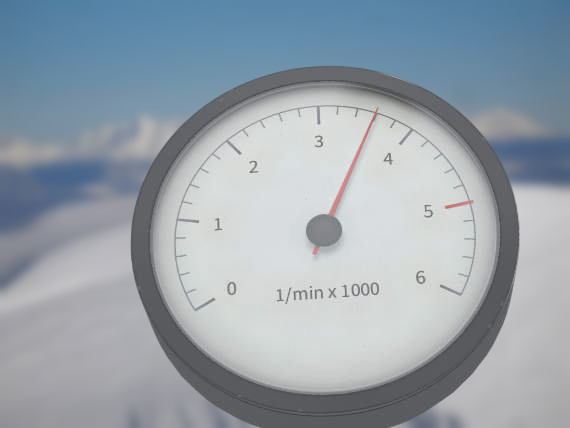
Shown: 3600 rpm
